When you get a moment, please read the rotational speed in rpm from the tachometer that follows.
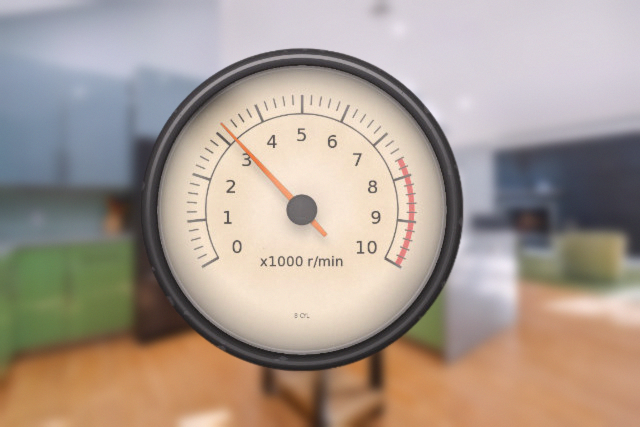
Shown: 3200 rpm
